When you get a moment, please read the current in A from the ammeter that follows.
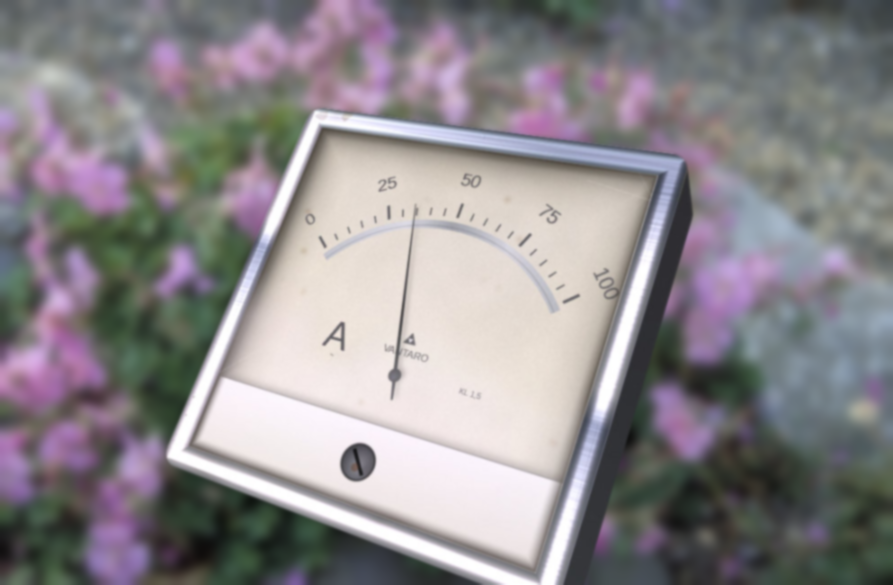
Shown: 35 A
